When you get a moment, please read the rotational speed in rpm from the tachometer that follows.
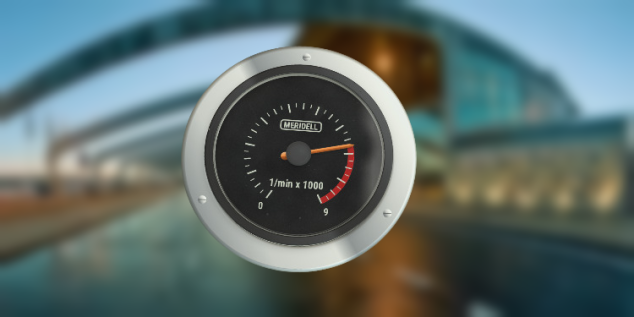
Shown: 6750 rpm
